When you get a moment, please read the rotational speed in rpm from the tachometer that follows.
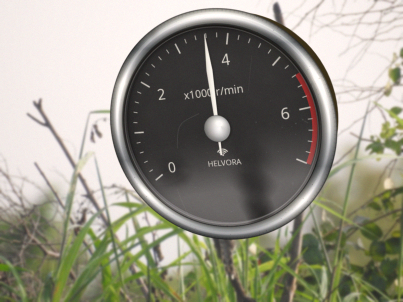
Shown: 3600 rpm
